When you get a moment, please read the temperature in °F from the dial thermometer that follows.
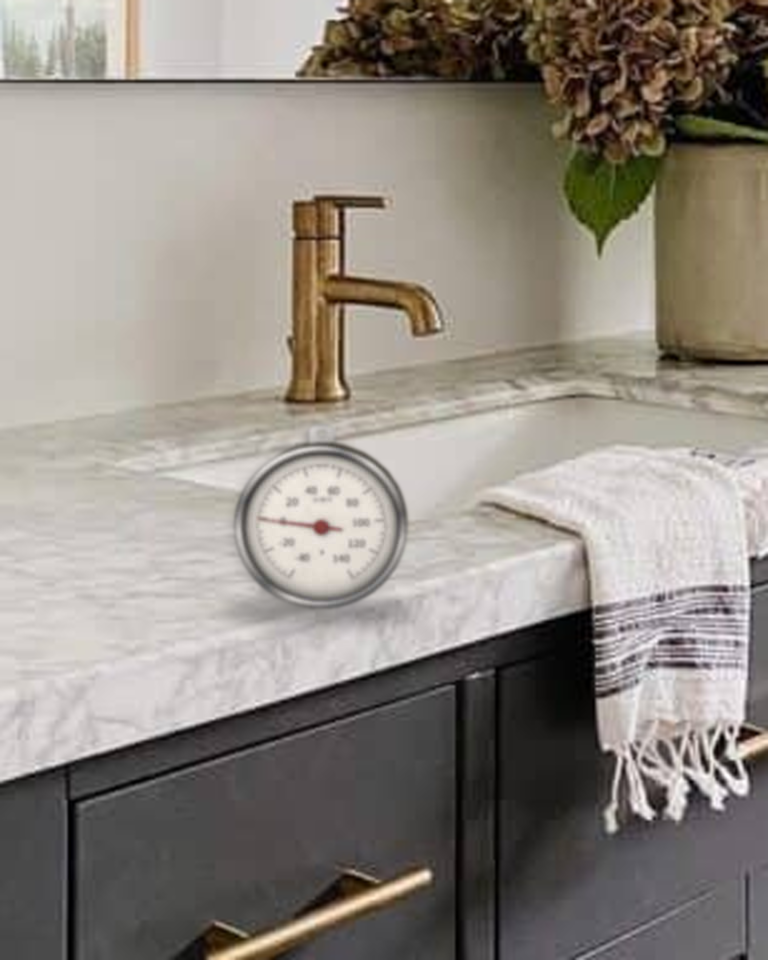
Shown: 0 °F
